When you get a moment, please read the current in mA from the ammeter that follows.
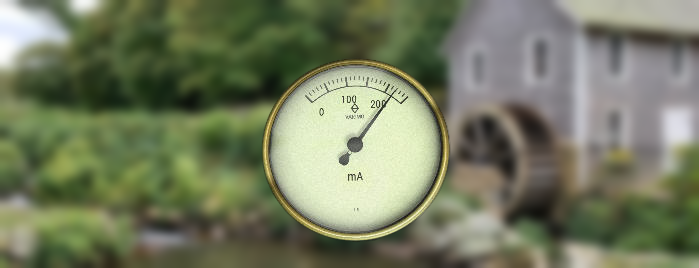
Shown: 220 mA
